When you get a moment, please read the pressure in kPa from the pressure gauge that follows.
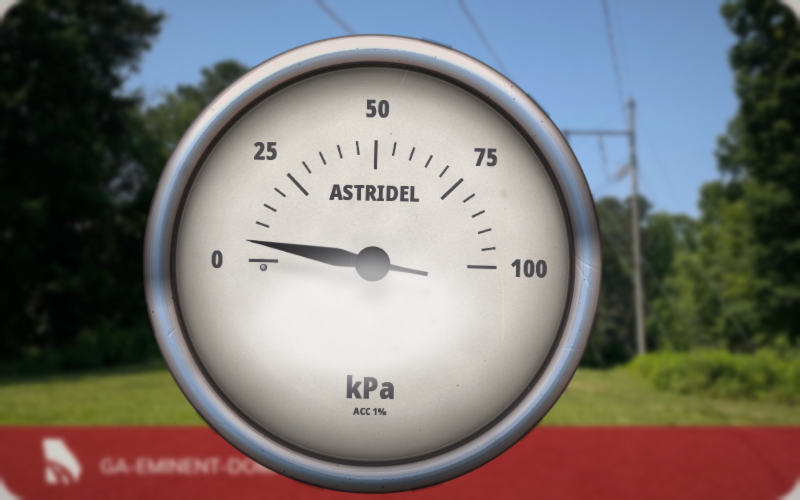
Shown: 5 kPa
